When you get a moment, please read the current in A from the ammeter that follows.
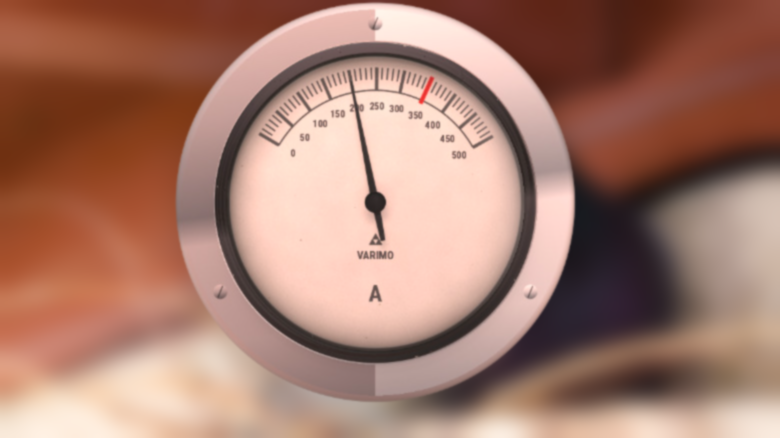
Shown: 200 A
